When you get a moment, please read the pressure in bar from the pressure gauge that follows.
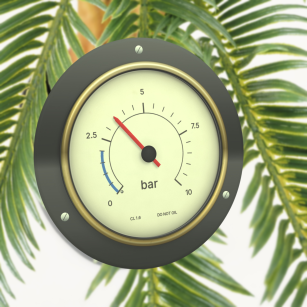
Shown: 3.5 bar
